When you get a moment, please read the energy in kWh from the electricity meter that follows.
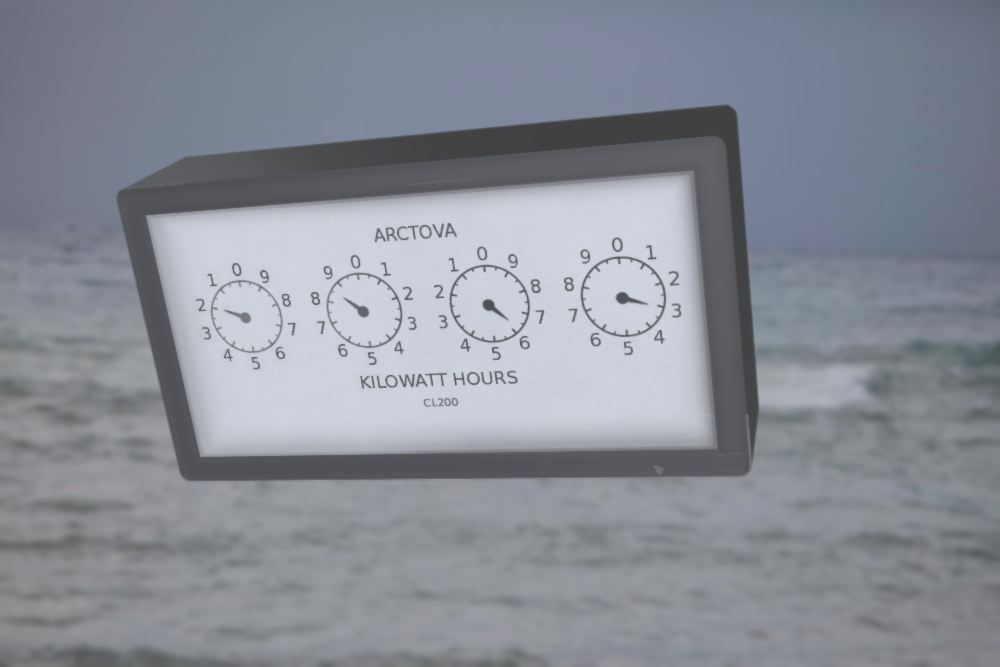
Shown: 1863 kWh
